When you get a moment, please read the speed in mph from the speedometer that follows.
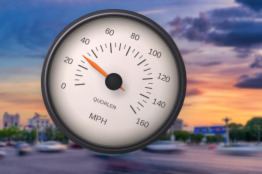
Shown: 30 mph
